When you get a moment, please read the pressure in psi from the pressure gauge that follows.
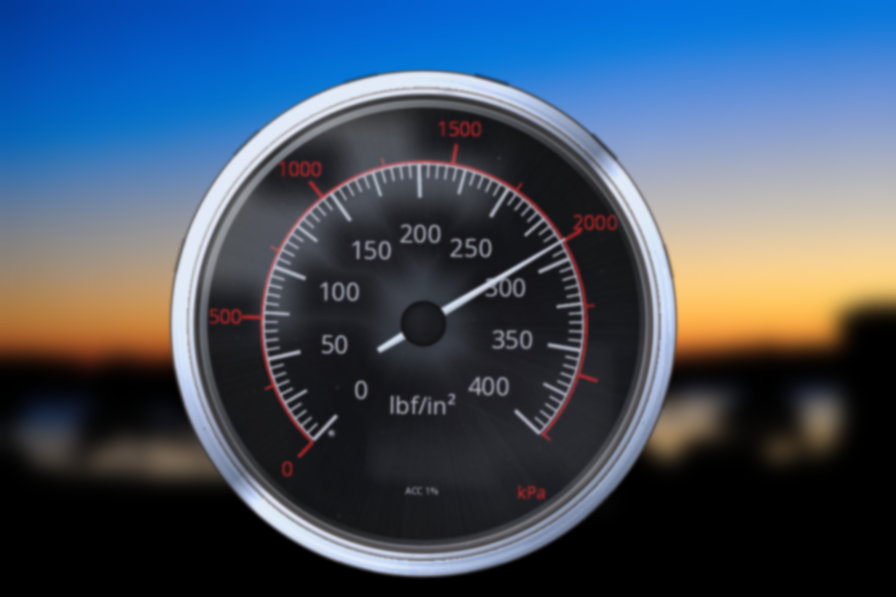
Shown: 290 psi
